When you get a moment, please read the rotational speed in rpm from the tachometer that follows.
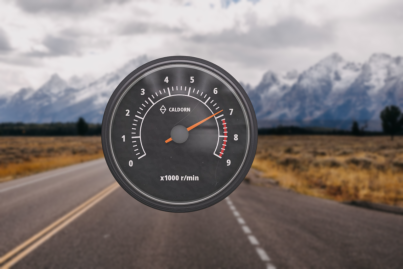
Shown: 6800 rpm
